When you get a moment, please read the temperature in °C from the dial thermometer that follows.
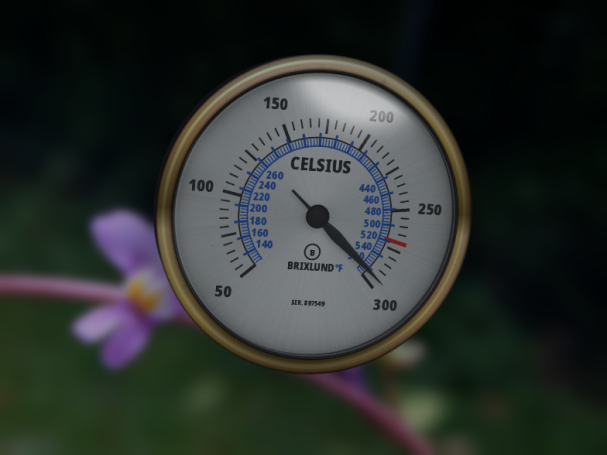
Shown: 295 °C
